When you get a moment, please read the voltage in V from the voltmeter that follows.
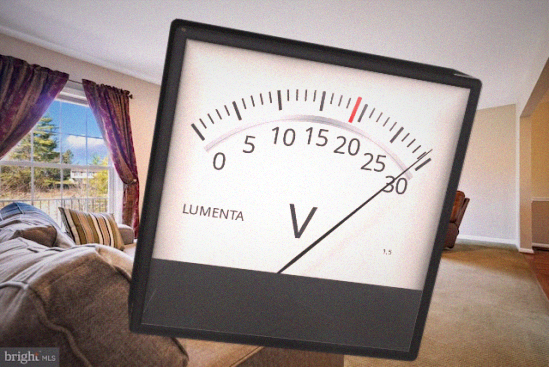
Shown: 29 V
